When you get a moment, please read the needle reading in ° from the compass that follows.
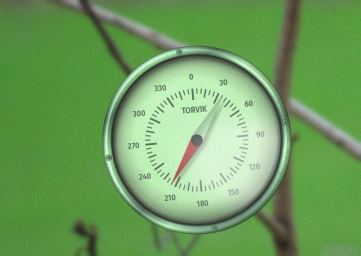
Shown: 215 °
